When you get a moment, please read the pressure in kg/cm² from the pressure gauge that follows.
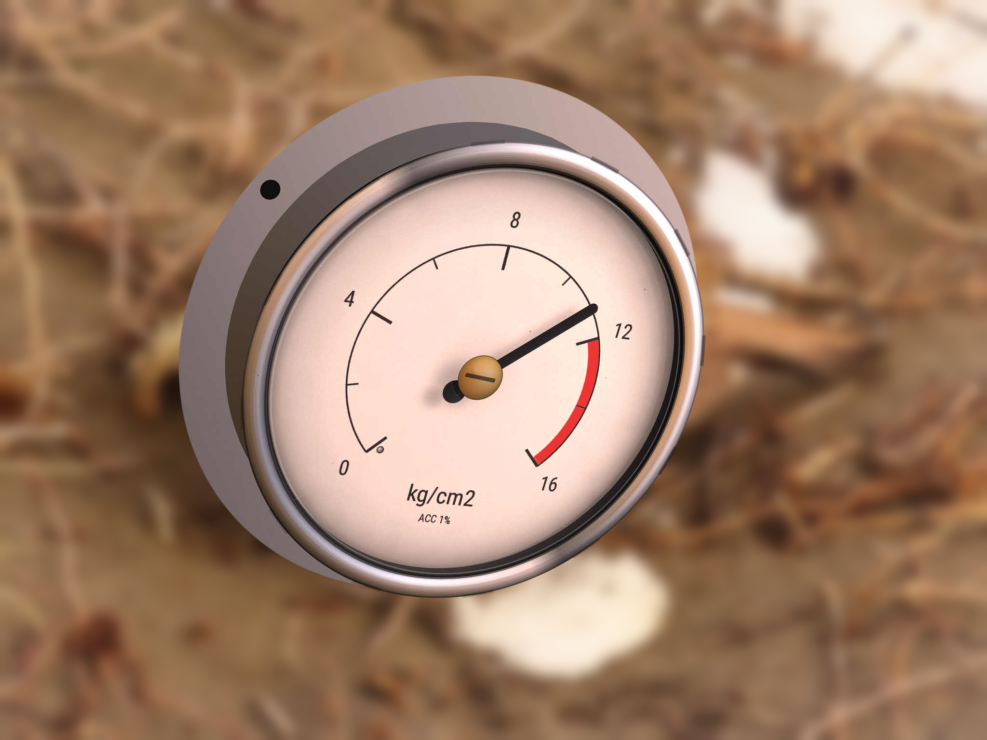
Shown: 11 kg/cm²
